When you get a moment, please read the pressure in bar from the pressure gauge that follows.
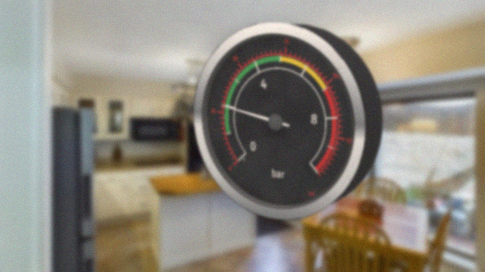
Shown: 2 bar
